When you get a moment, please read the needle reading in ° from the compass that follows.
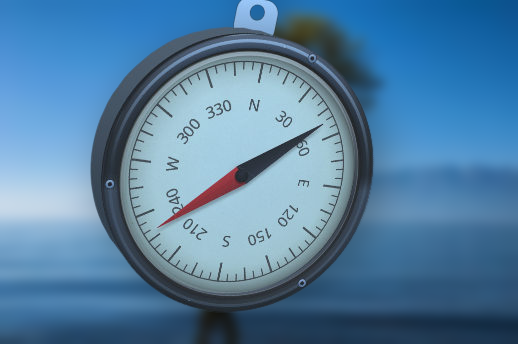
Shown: 230 °
